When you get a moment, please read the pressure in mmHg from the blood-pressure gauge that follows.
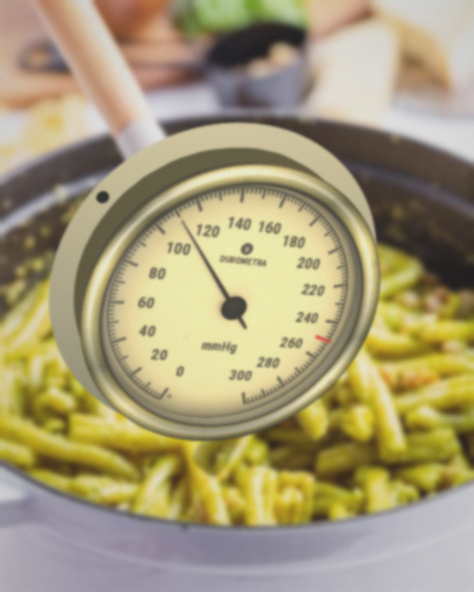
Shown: 110 mmHg
